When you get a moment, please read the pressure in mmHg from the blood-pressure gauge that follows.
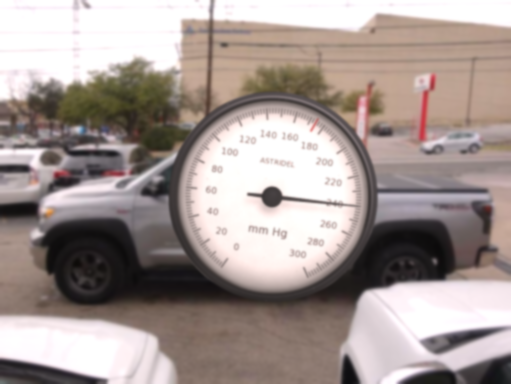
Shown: 240 mmHg
